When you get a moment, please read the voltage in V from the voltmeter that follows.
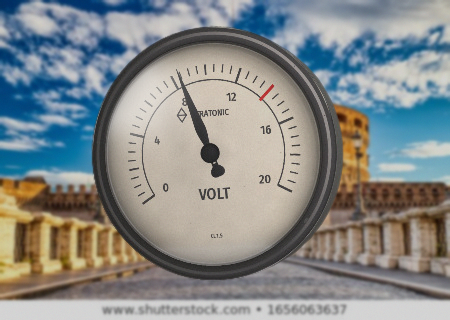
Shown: 8.5 V
